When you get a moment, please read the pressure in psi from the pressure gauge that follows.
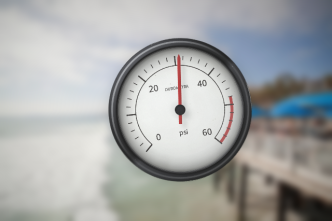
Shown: 31 psi
